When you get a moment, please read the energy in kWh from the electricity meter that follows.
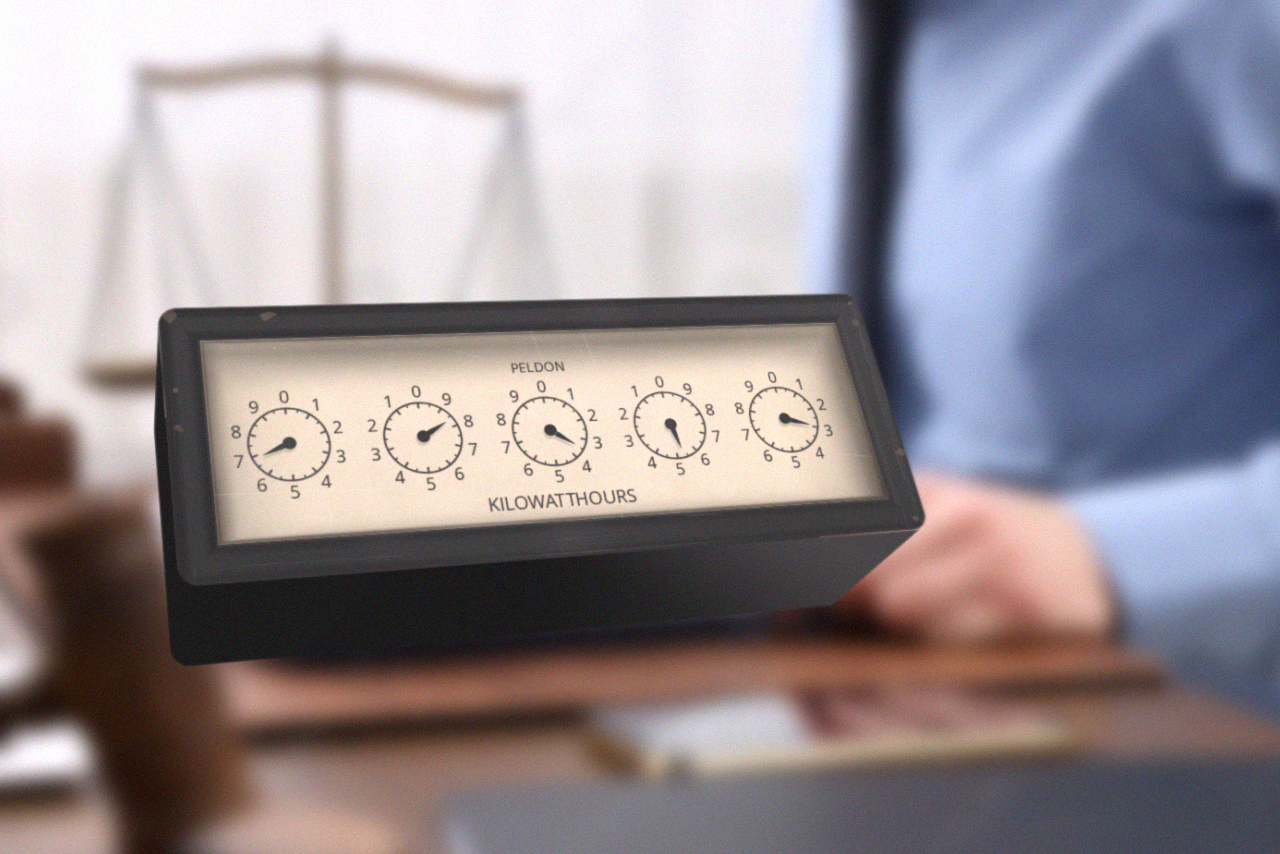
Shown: 68353 kWh
